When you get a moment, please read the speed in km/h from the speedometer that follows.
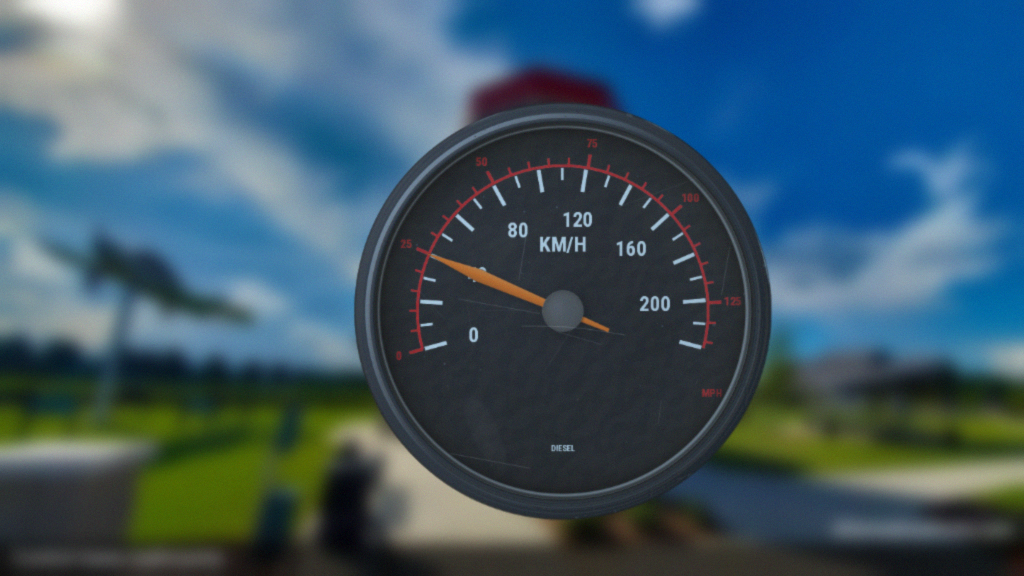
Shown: 40 km/h
